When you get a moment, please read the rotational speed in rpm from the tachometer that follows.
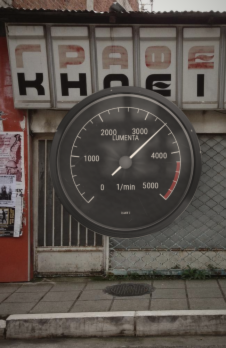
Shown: 3400 rpm
